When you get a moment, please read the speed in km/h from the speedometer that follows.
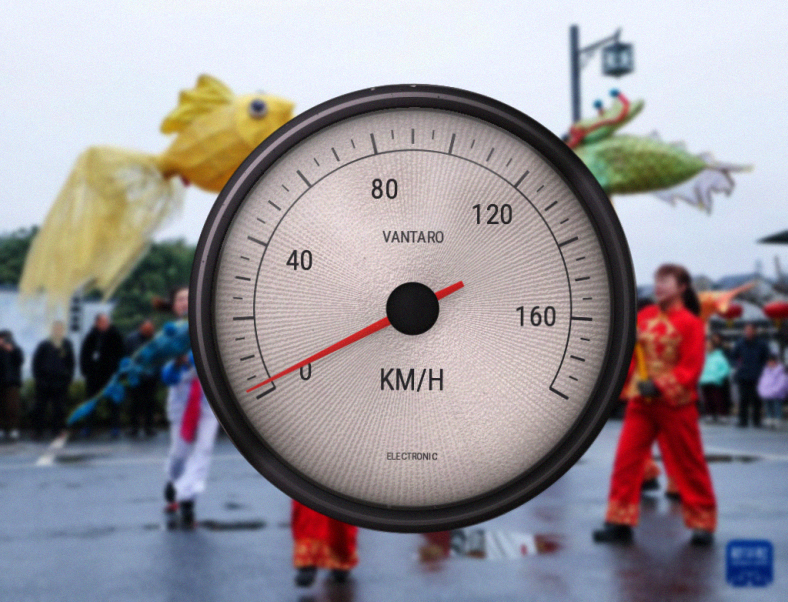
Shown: 2.5 km/h
